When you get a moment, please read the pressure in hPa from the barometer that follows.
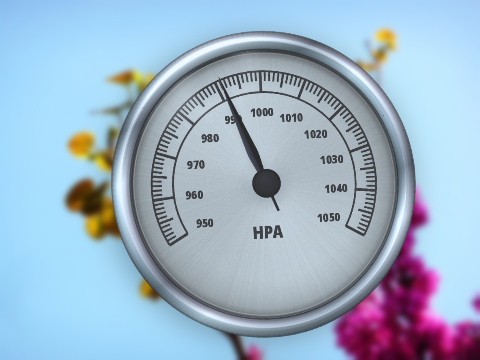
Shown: 991 hPa
